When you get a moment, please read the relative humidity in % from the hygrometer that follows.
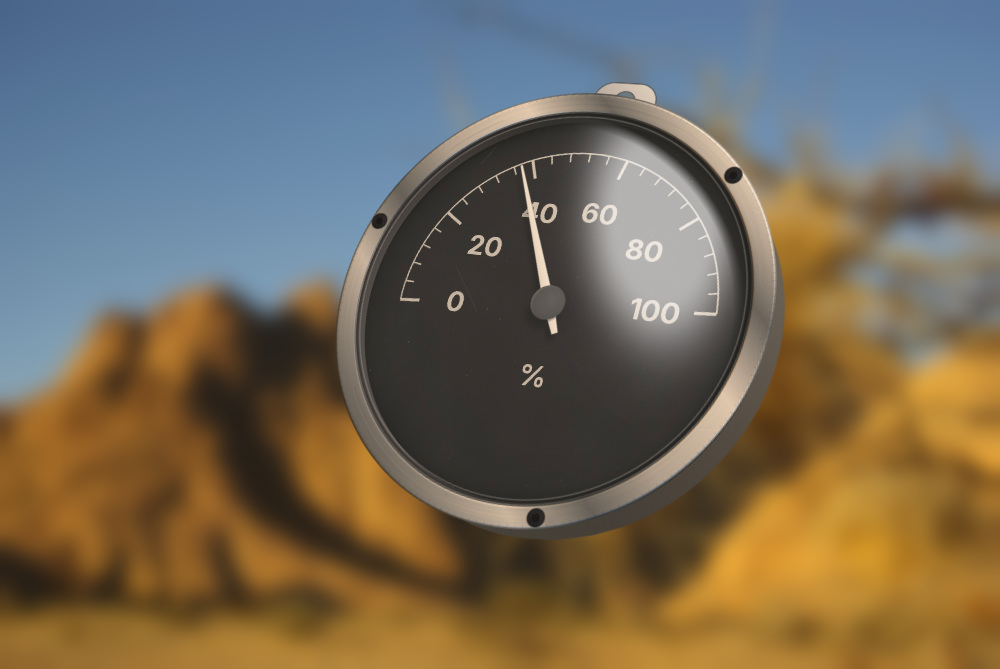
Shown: 38 %
